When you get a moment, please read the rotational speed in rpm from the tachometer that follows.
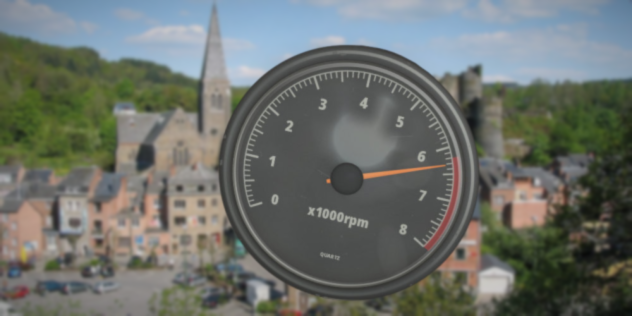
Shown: 6300 rpm
